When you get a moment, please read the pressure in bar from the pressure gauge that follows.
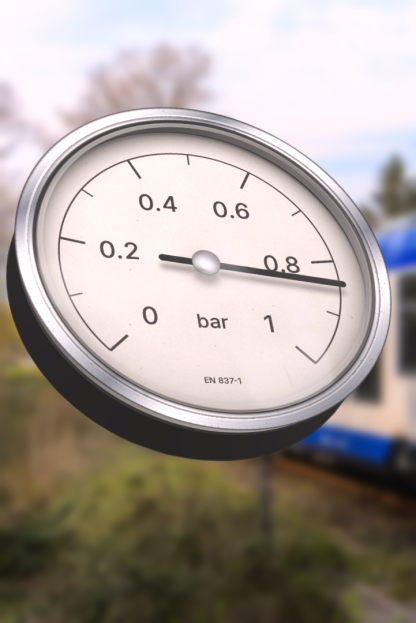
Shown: 0.85 bar
